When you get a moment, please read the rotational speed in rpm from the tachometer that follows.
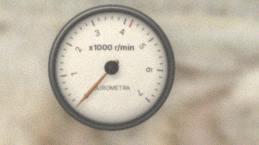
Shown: 0 rpm
